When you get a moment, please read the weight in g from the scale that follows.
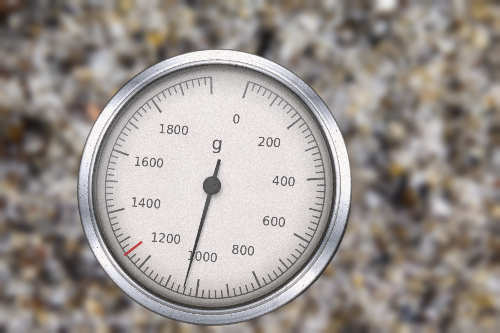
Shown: 1040 g
